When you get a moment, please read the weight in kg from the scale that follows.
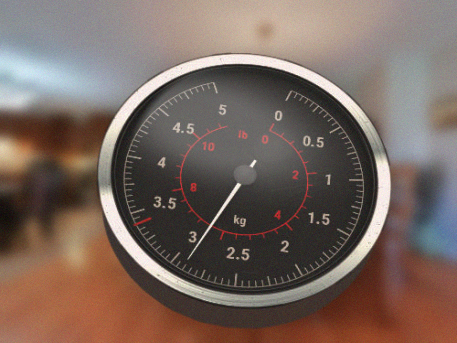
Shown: 2.9 kg
